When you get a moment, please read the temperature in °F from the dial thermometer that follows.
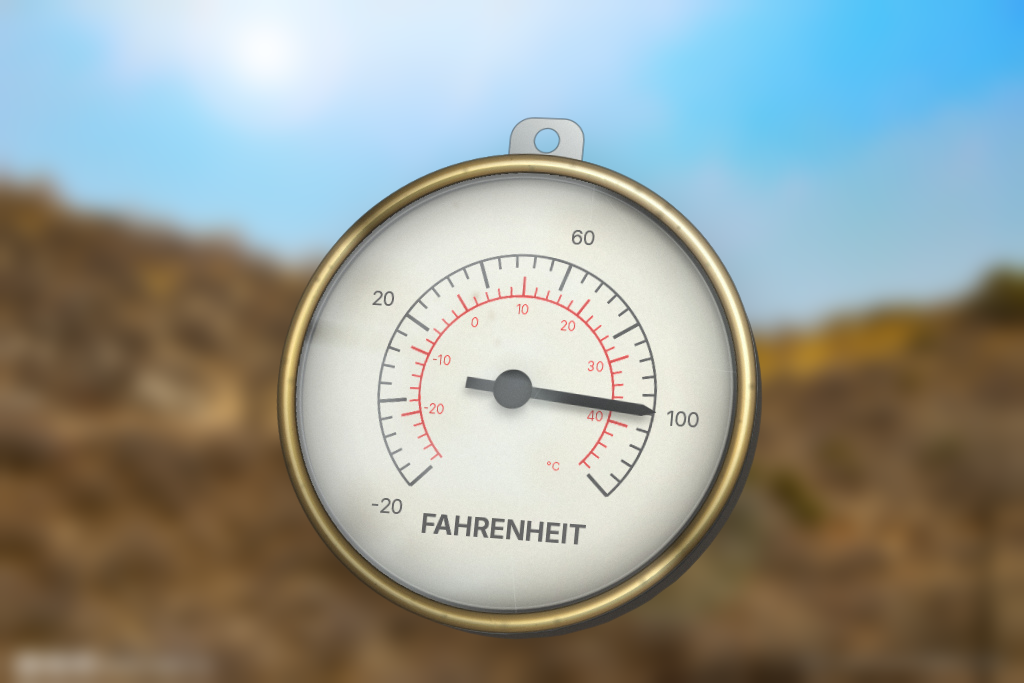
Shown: 100 °F
